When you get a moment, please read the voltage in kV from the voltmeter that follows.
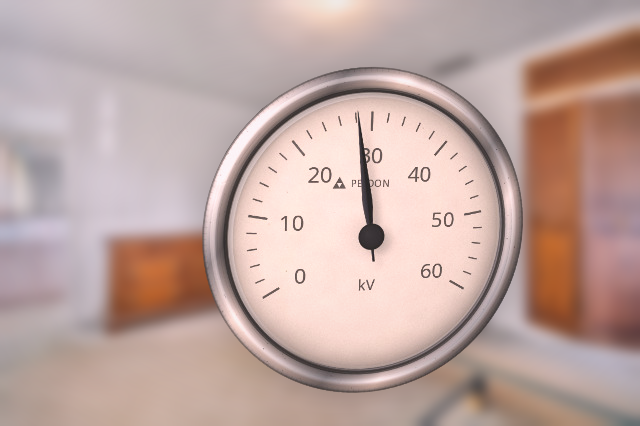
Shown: 28 kV
